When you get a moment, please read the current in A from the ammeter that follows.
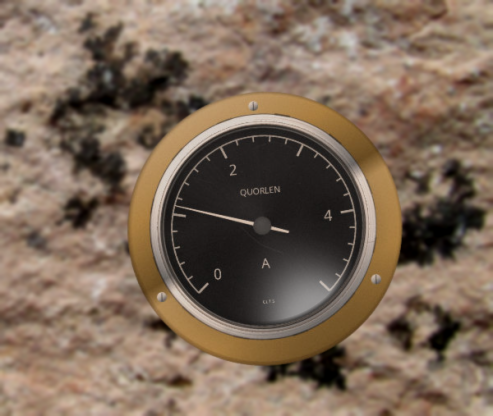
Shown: 1.1 A
